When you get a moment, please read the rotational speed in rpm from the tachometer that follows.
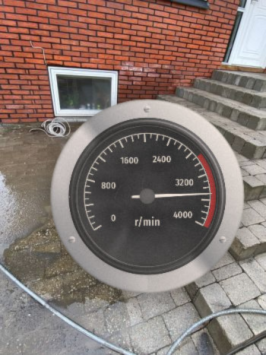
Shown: 3500 rpm
